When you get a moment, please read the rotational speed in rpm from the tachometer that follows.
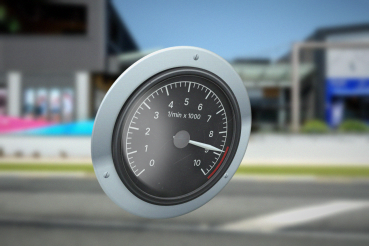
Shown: 8800 rpm
